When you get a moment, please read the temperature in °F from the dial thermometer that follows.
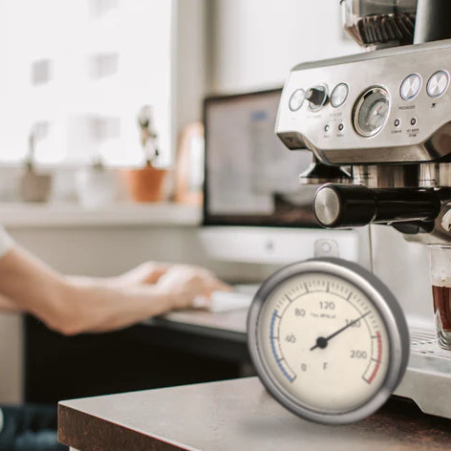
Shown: 160 °F
